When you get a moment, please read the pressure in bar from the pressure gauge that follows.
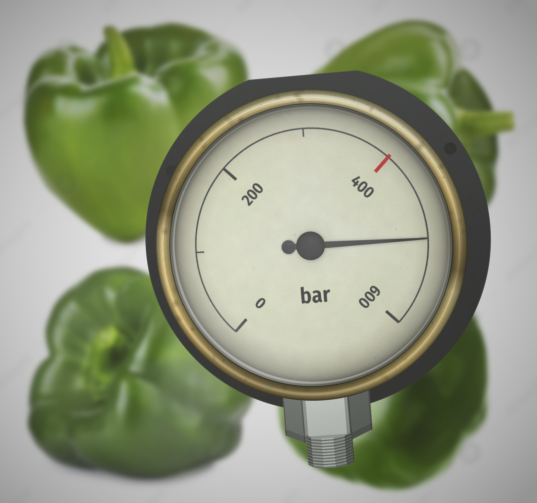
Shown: 500 bar
